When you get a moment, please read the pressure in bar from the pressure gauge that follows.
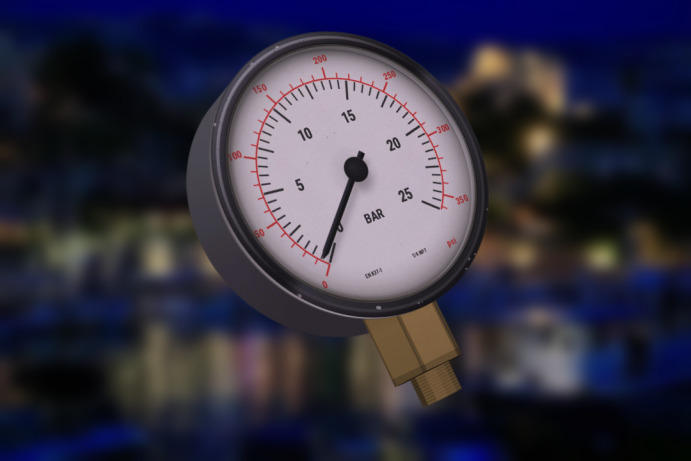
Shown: 0.5 bar
